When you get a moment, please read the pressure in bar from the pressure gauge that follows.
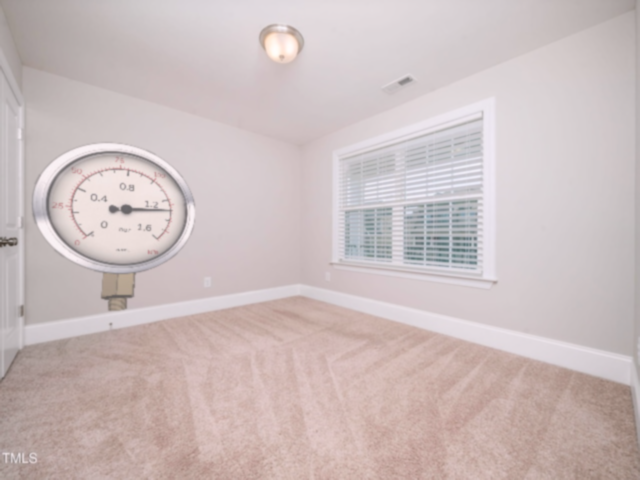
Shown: 1.3 bar
